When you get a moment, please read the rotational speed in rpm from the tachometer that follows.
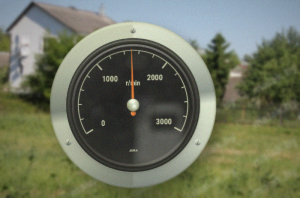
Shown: 1500 rpm
